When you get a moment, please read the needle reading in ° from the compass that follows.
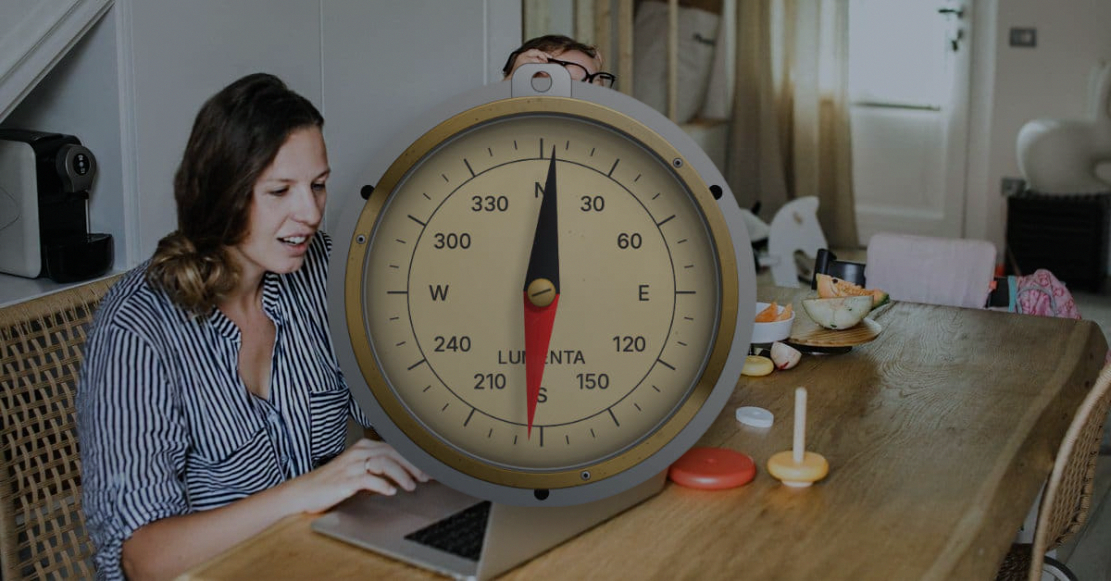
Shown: 185 °
